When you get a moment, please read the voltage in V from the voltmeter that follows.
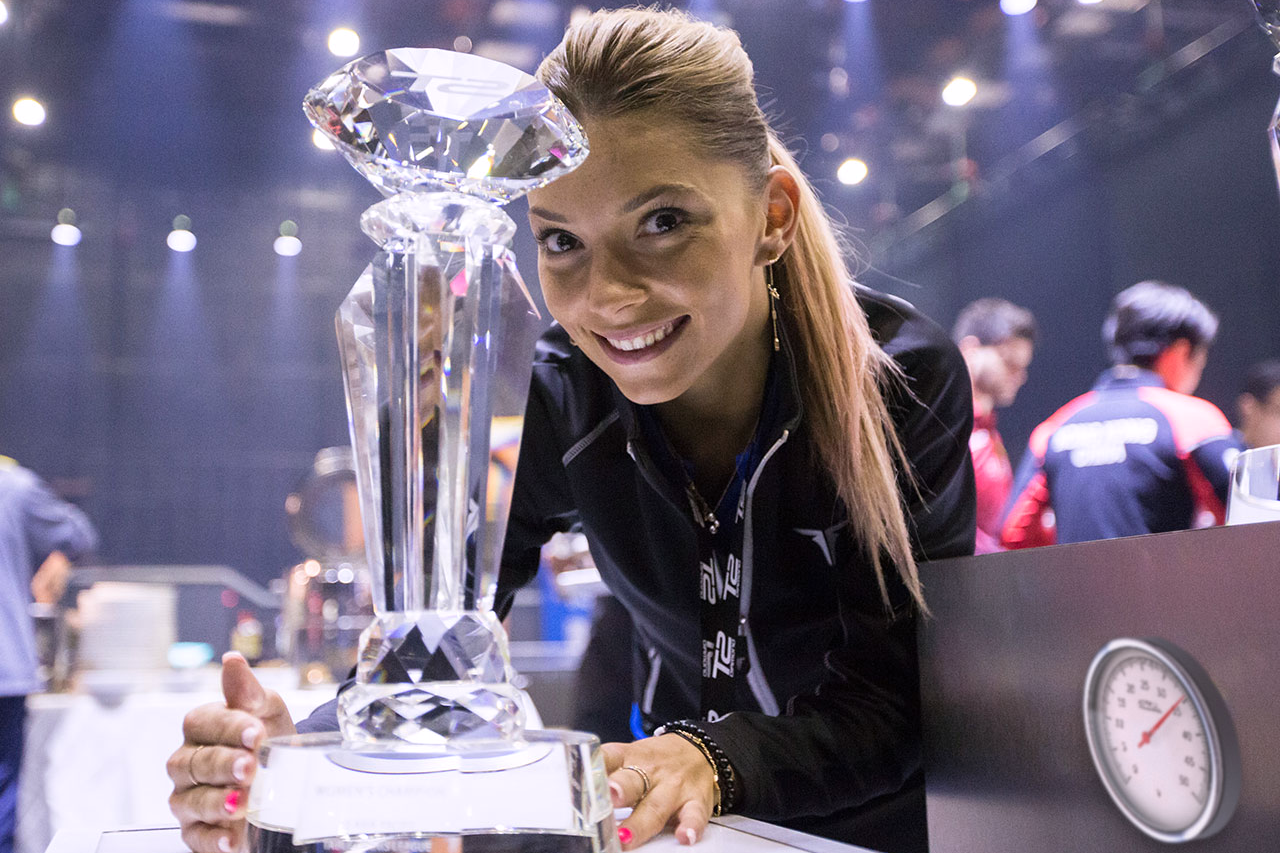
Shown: 35 V
